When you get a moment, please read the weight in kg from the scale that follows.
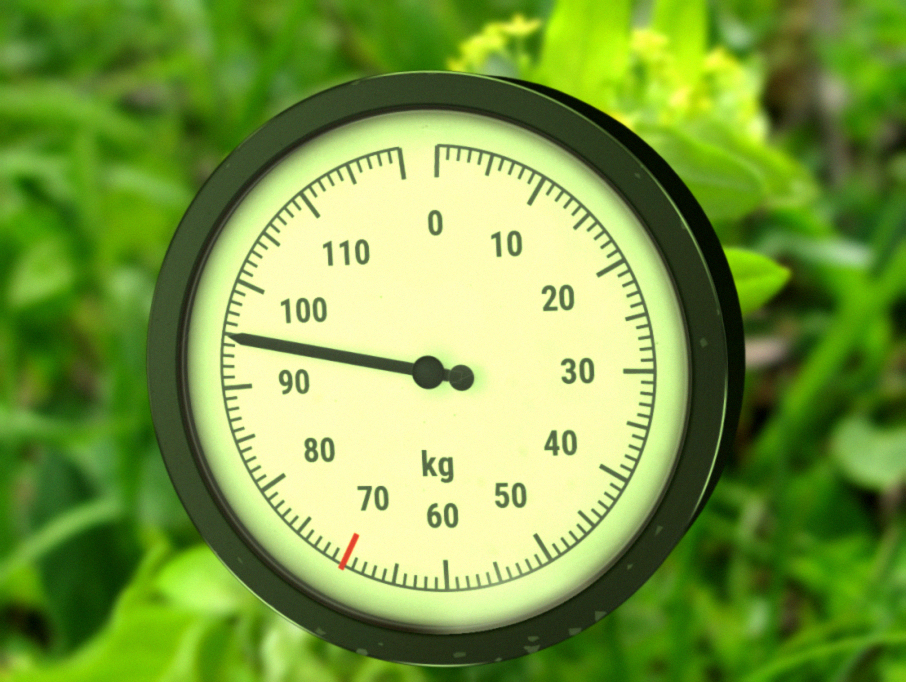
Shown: 95 kg
